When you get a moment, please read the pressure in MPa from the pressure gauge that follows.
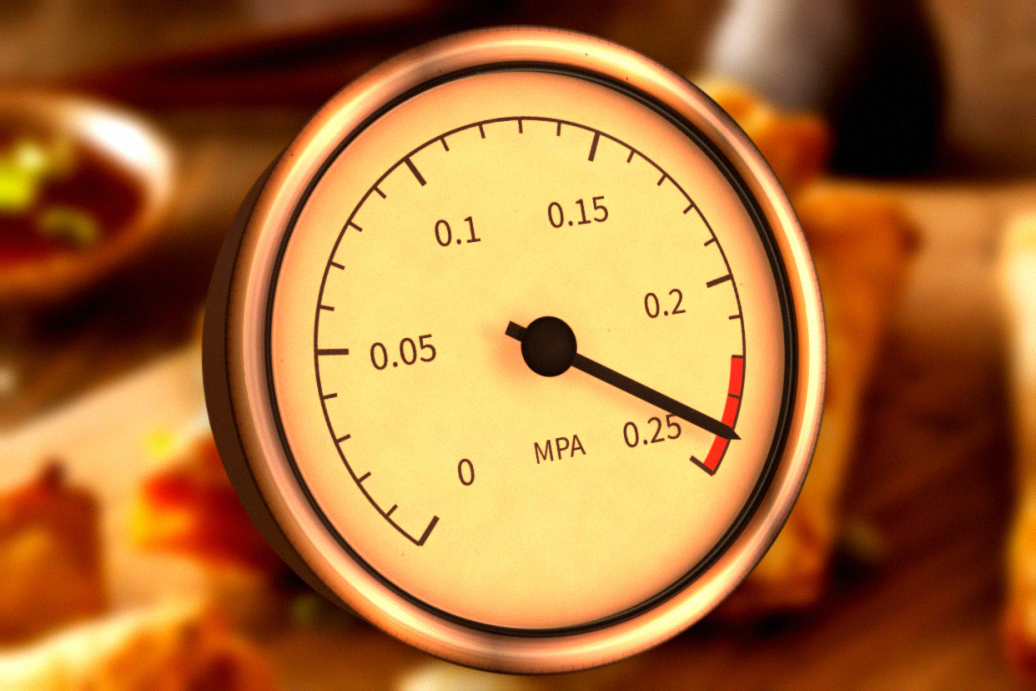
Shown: 0.24 MPa
